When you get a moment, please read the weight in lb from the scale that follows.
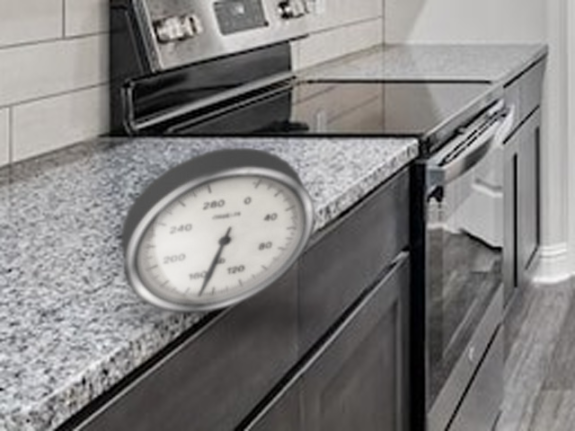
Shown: 150 lb
